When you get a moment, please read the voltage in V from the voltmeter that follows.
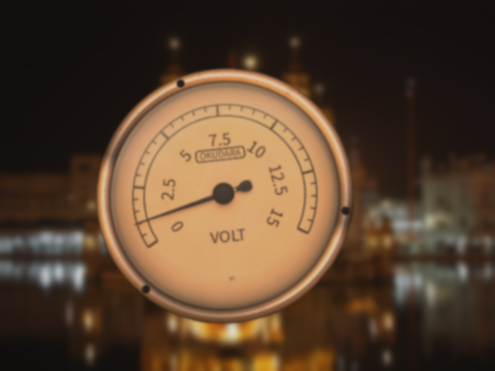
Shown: 1 V
